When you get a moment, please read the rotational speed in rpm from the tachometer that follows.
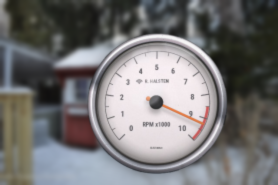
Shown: 9250 rpm
